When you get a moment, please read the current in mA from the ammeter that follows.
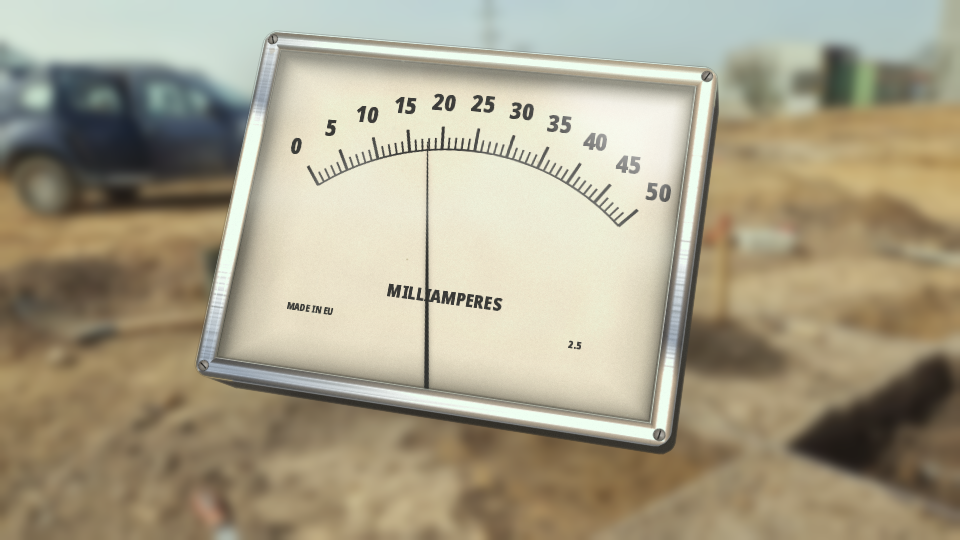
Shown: 18 mA
